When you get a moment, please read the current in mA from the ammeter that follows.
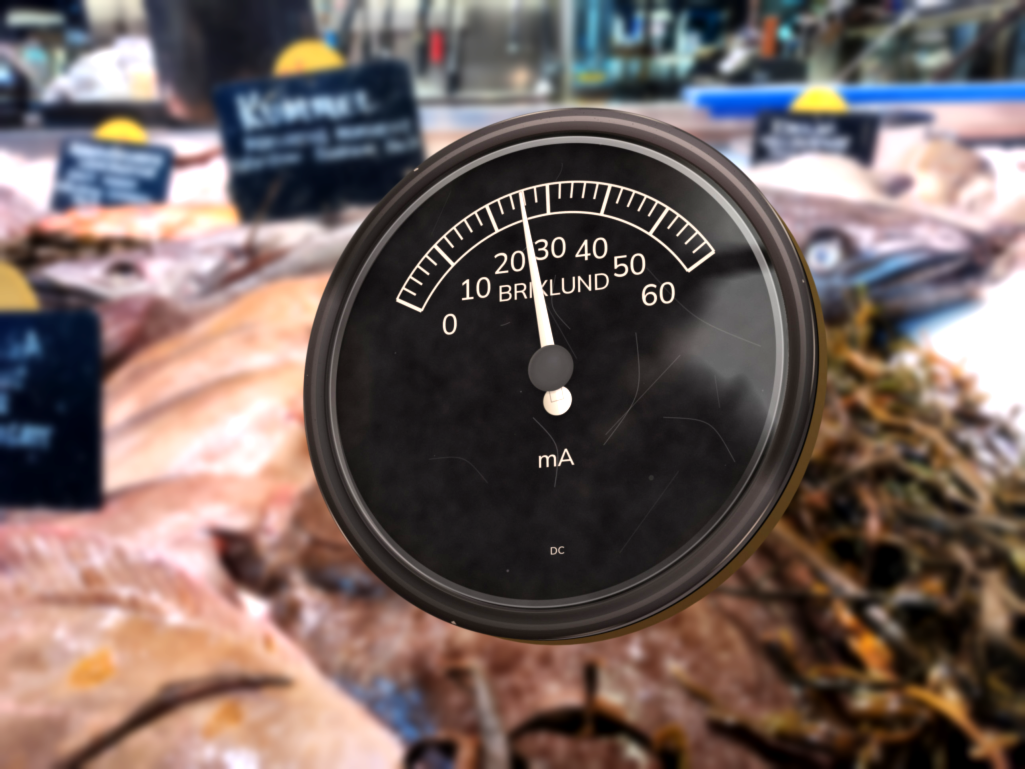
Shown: 26 mA
